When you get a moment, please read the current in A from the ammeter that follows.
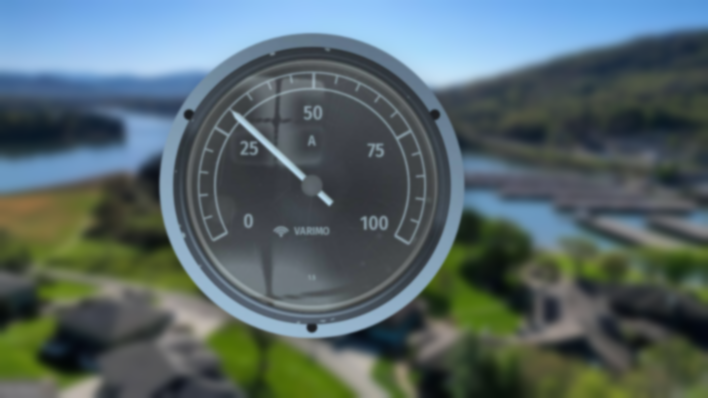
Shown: 30 A
